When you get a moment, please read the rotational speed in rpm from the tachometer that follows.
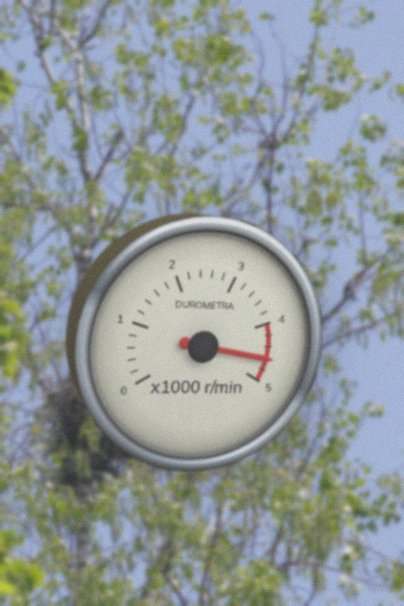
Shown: 4600 rpm
